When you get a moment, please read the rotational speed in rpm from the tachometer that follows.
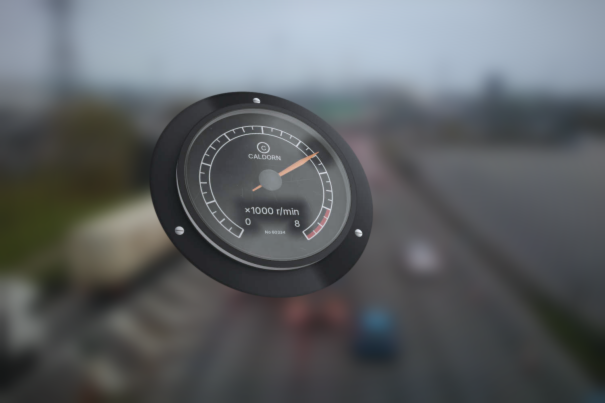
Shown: 5500 rpm
